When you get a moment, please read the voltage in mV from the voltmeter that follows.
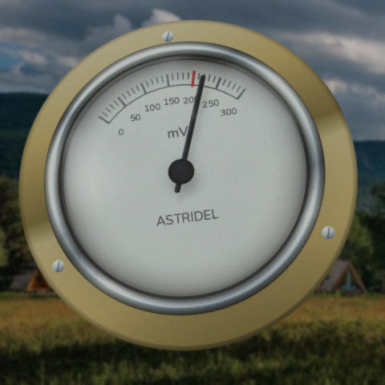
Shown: 220 mV
